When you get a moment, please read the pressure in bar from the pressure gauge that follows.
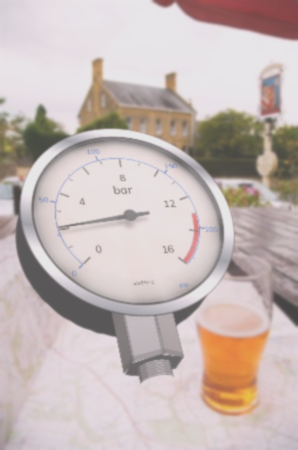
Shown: 2 bar
